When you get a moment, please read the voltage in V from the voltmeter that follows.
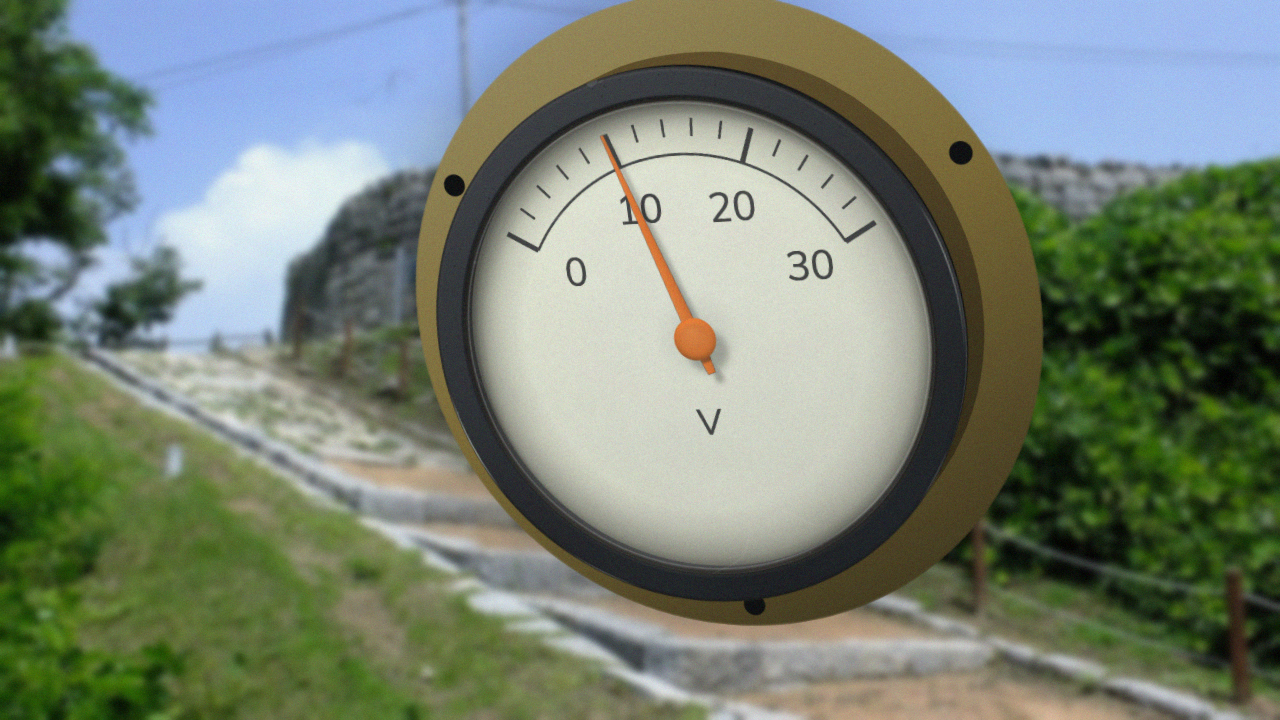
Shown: 10 V
